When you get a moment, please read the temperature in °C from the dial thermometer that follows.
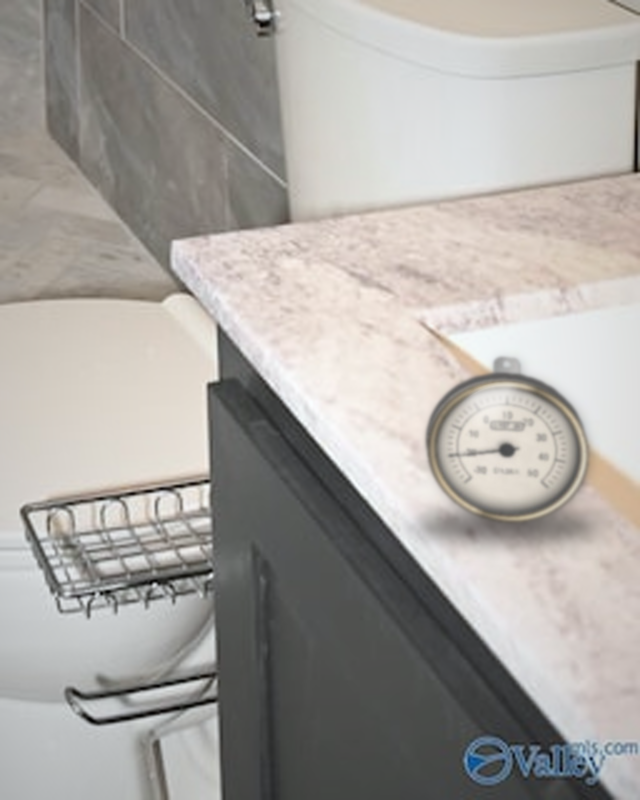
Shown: -20 °C
